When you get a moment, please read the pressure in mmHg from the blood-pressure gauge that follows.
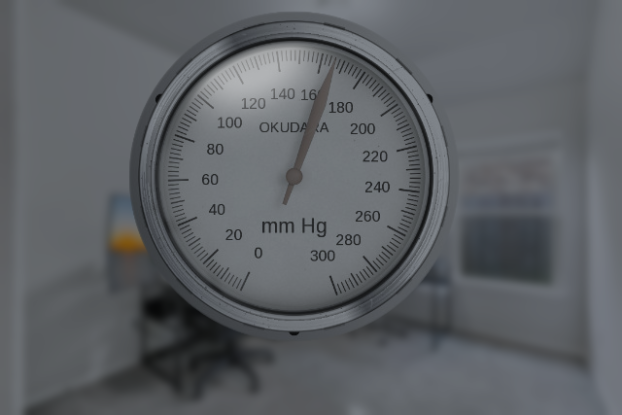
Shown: 166 mmHg
